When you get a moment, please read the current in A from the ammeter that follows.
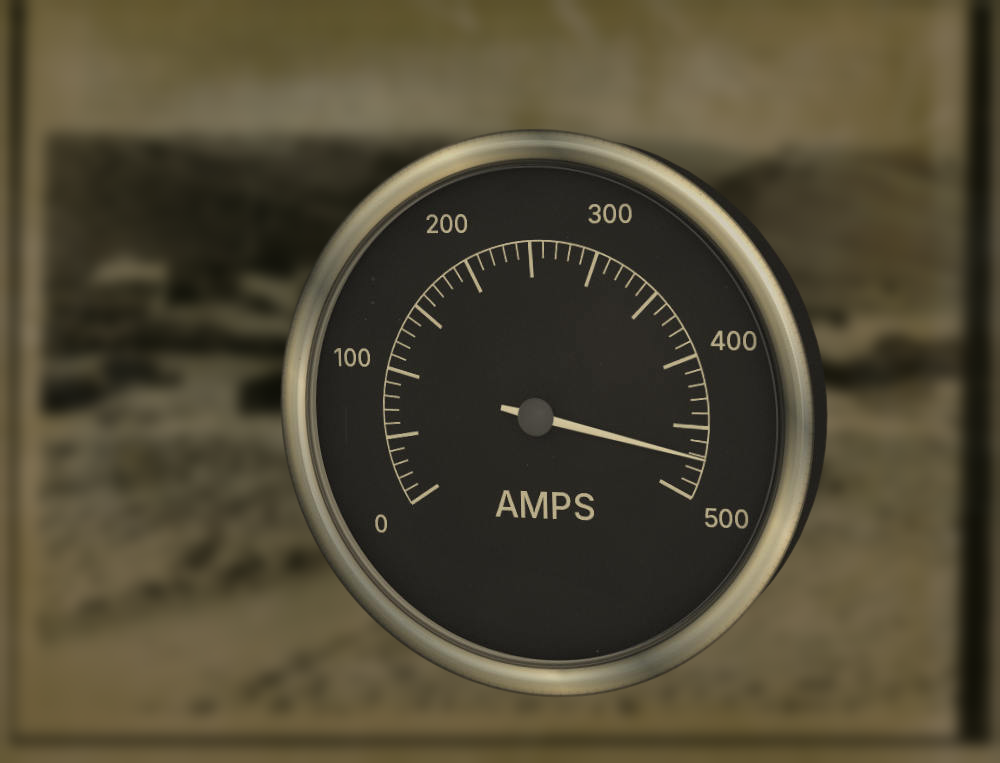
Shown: 470 A
